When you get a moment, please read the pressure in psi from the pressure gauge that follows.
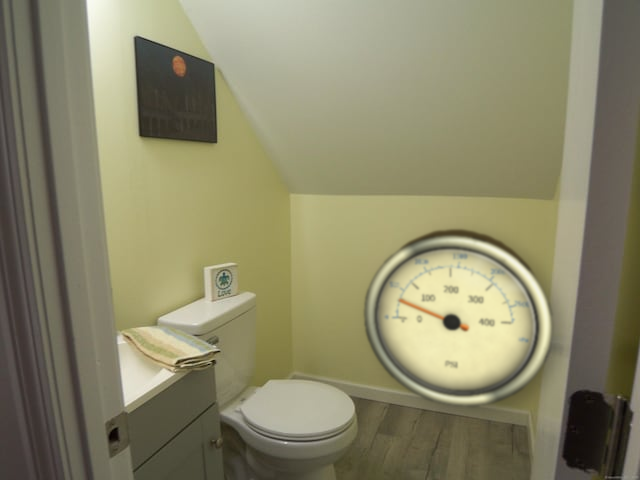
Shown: 50 psi
